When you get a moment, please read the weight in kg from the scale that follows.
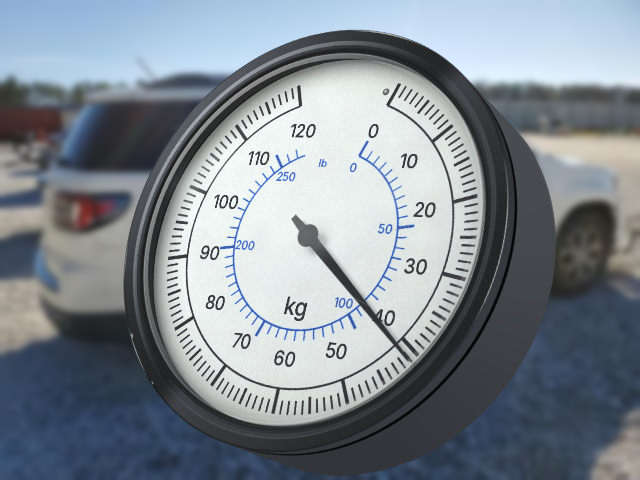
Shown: 41 kg
